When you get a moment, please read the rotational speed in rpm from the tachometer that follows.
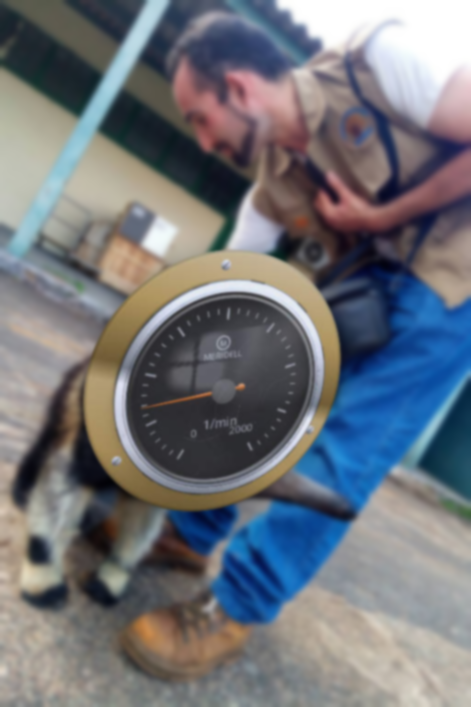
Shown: 350 rpm
